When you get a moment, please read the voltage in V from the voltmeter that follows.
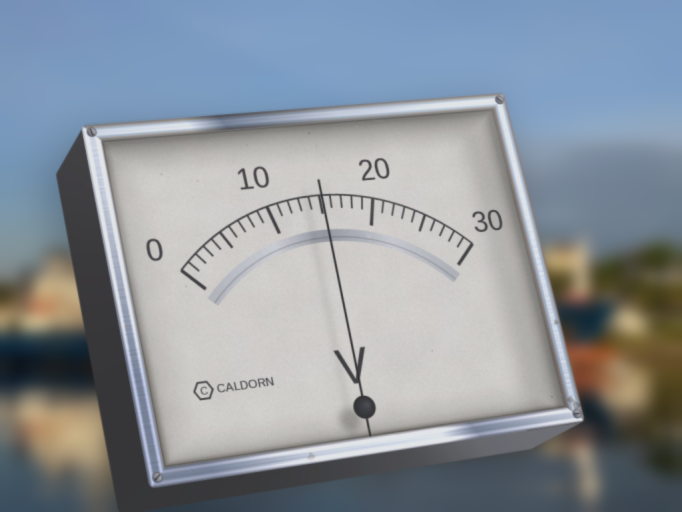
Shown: 15 V
